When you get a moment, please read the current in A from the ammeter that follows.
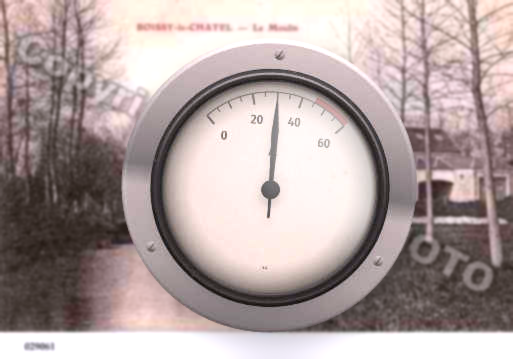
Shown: 30 A
